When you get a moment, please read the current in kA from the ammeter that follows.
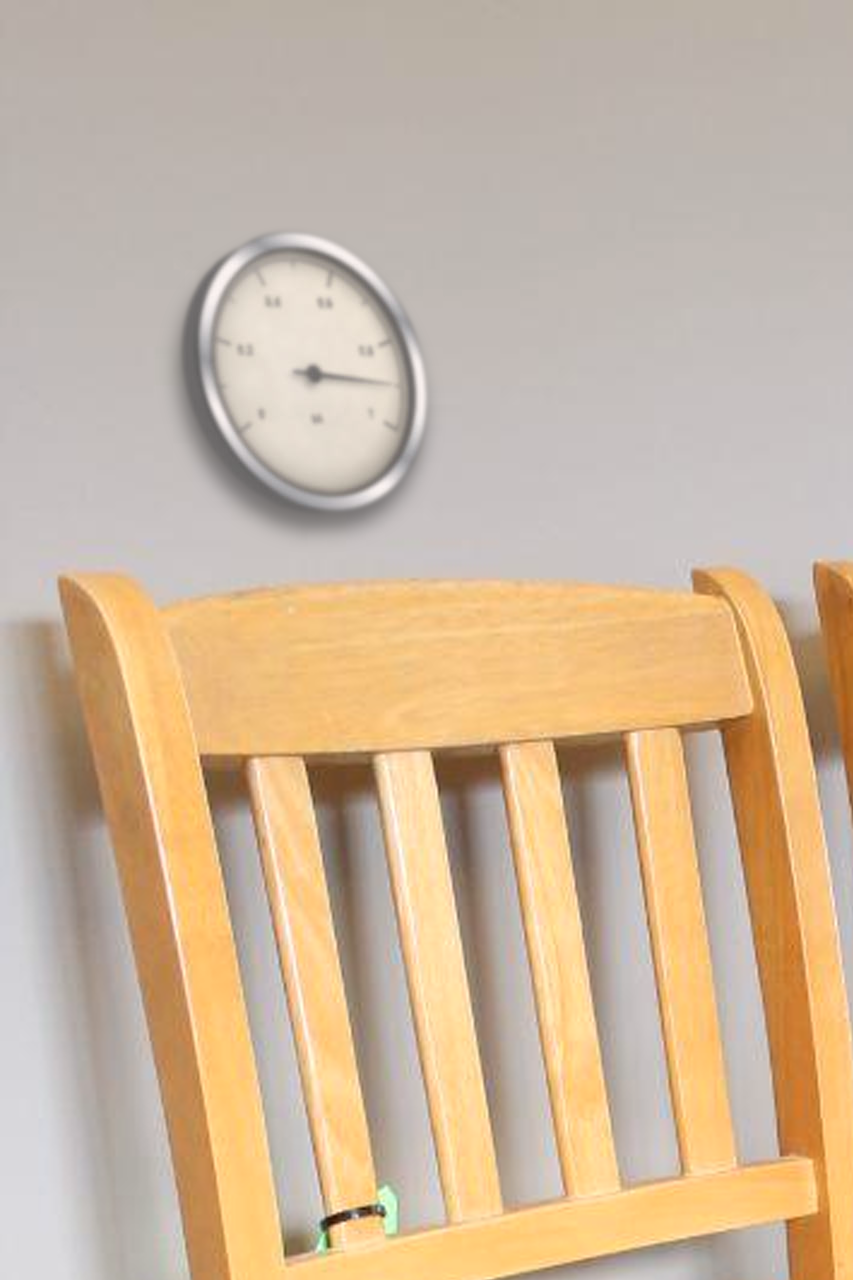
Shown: 0.9 kA
